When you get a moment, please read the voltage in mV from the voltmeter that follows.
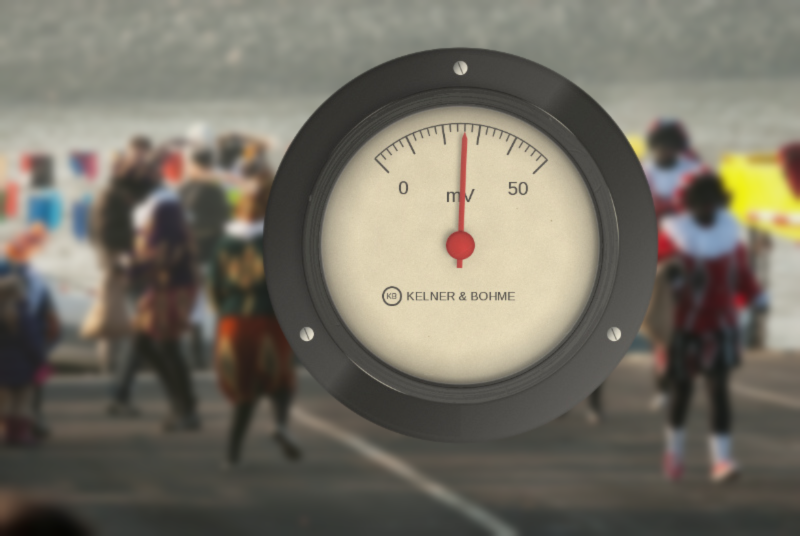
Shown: 26 mV
